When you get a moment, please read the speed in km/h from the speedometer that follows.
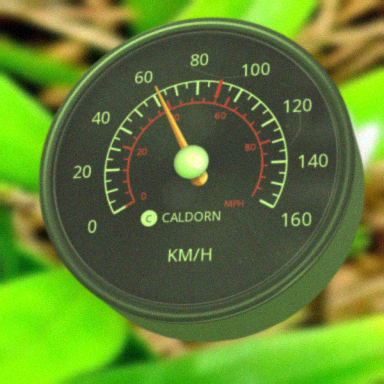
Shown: 62.5 km/h
